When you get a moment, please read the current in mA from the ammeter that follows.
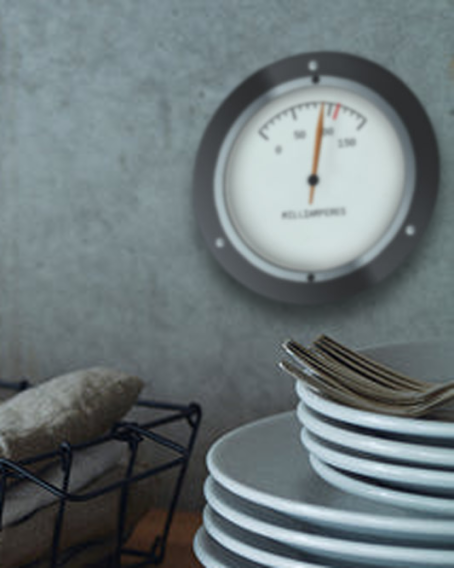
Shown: 90 mA
